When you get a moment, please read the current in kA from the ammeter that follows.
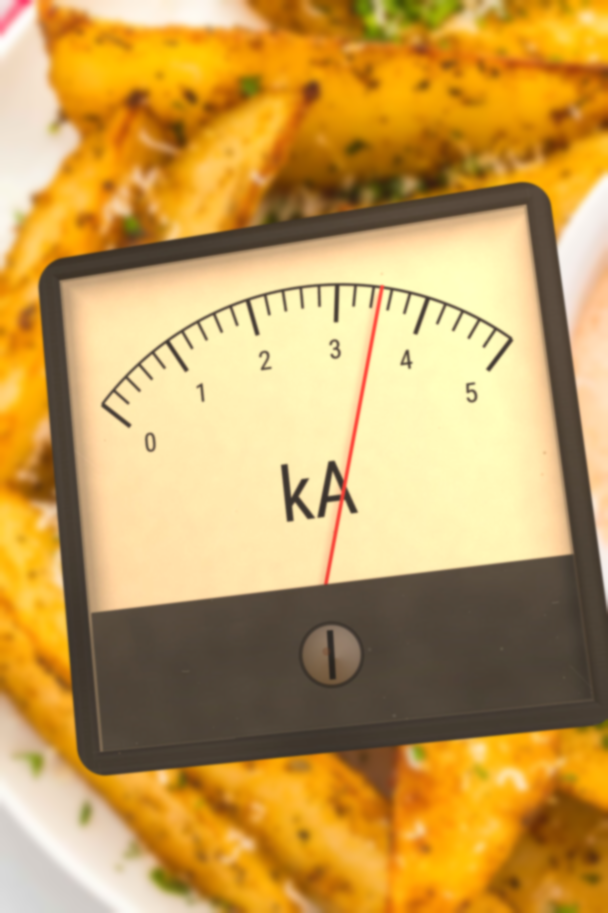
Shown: 3.5 kA
